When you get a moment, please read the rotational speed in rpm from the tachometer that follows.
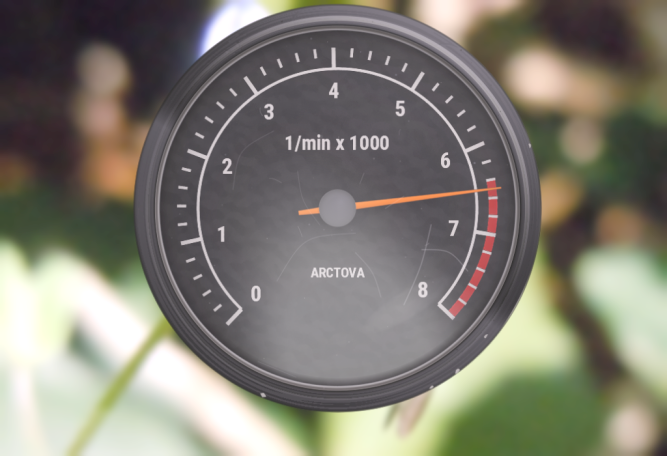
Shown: 6500 rpm
